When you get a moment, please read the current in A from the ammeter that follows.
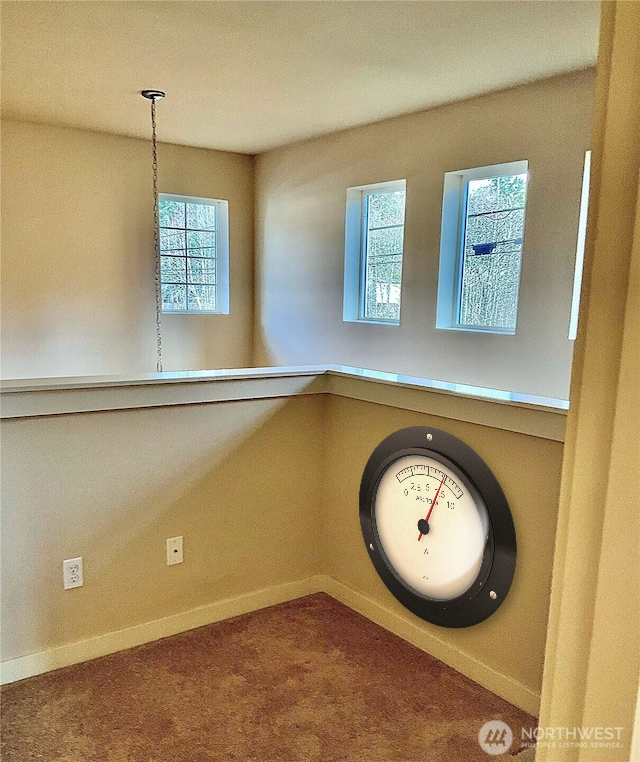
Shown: 7.5 A
